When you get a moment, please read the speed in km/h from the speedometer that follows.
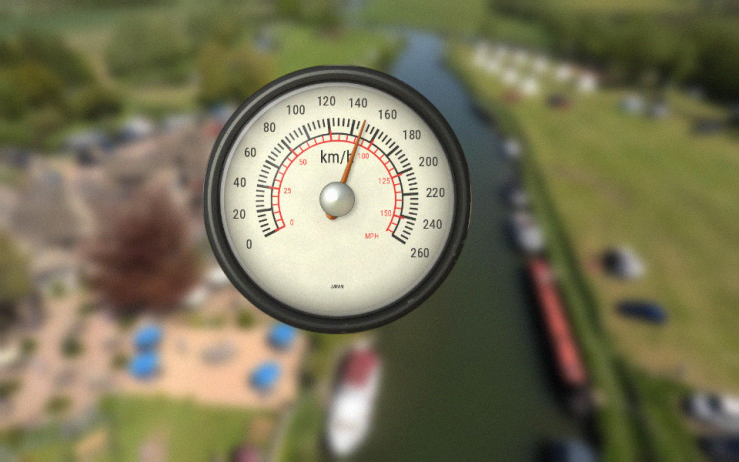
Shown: 148 km/h
